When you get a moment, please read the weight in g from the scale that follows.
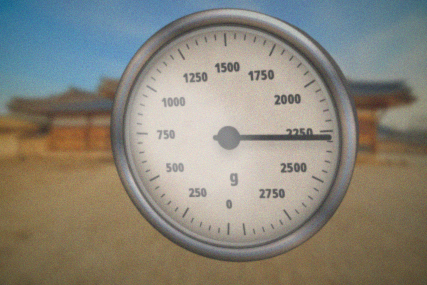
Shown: 2275 g
